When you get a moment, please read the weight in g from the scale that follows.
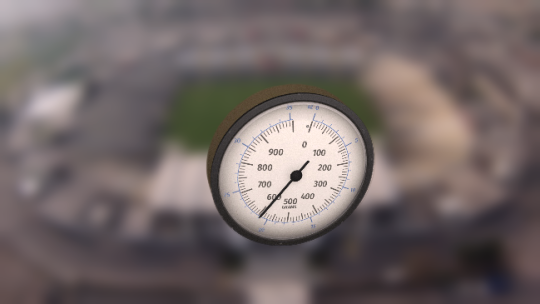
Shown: 600 g
